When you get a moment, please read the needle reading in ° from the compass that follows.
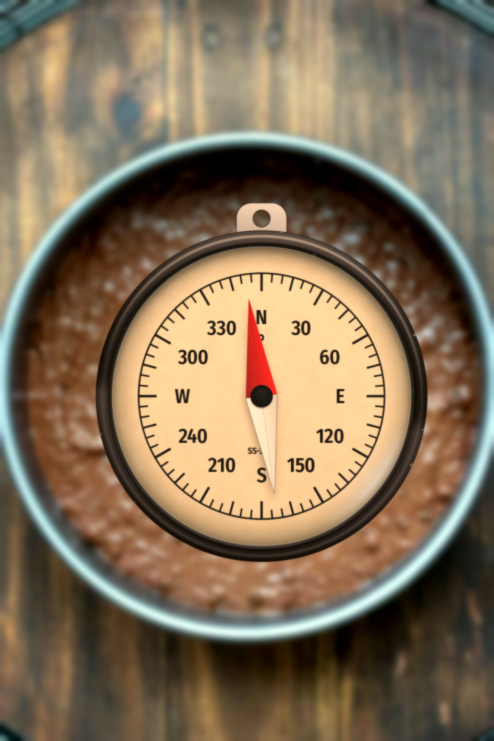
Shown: 352.5 °
